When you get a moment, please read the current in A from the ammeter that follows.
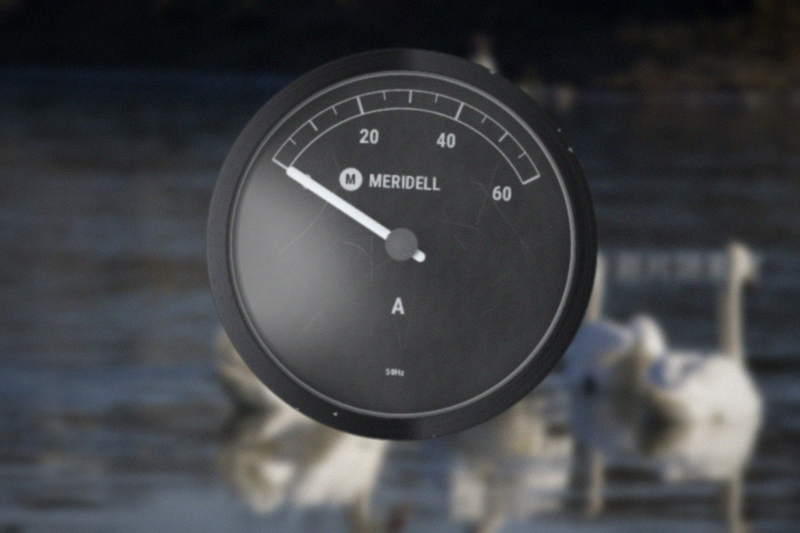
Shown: 0 A
